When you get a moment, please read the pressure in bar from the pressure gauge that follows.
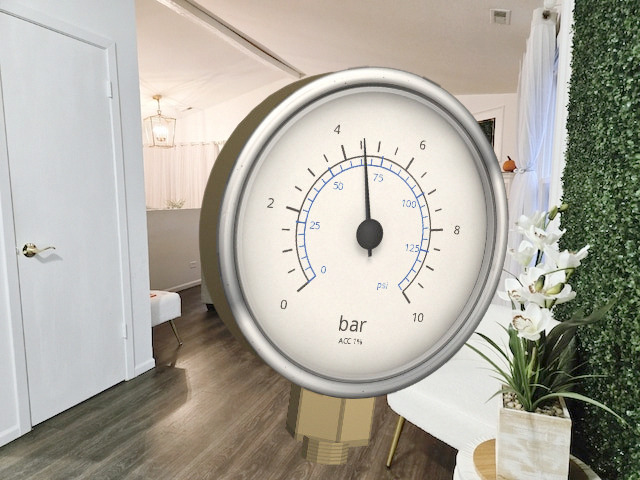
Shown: 4.5 bar
